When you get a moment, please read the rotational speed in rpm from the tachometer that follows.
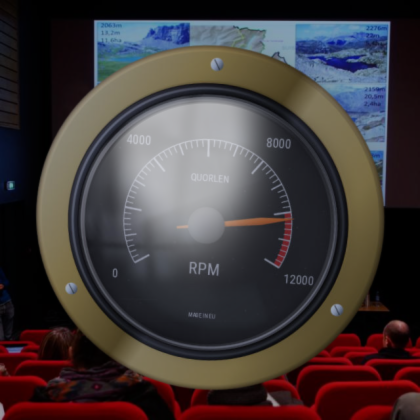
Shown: 10200 rpm
